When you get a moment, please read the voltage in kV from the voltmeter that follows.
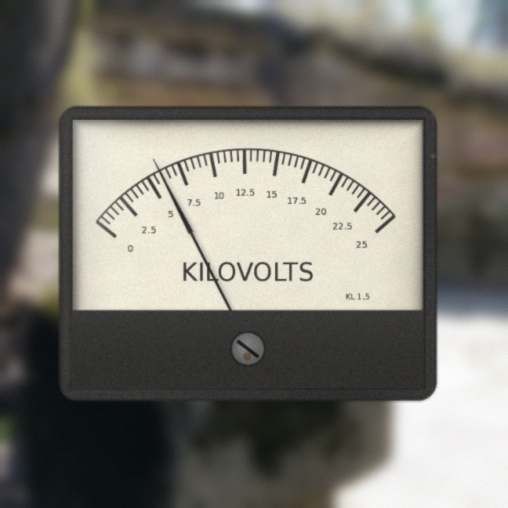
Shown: 6 kV
